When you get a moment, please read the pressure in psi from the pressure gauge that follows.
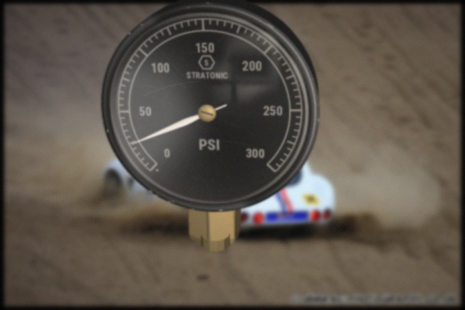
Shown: 25 psi
